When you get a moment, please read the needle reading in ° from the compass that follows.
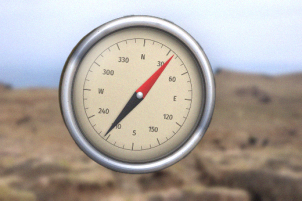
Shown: 35 °
